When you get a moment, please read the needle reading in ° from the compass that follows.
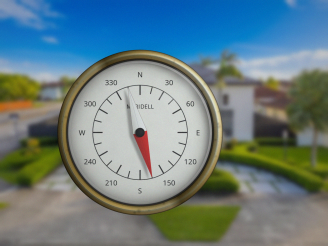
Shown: 165 °
